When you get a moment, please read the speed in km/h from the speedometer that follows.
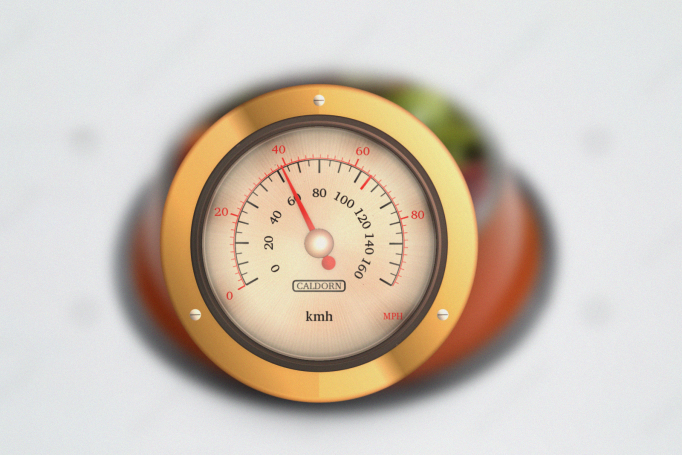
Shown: 62.5 km/h
